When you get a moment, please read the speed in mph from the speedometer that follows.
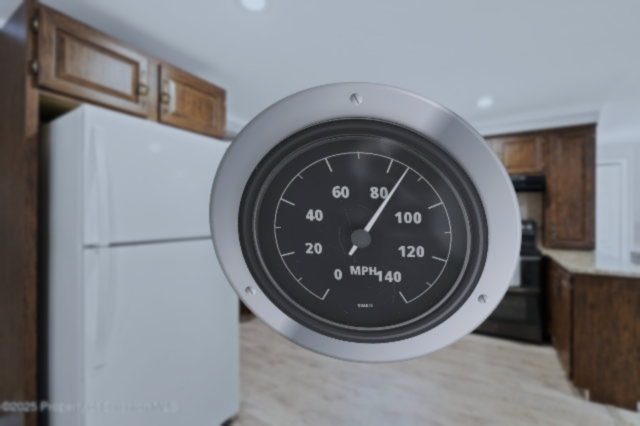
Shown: 85 mph
